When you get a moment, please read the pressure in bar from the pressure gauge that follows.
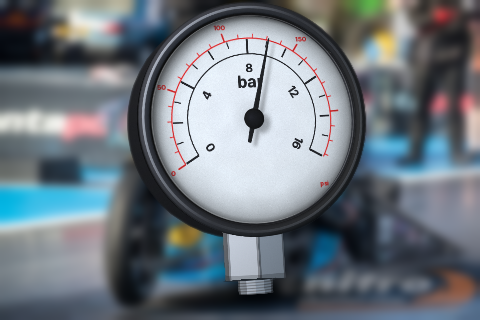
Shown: 9 bar
